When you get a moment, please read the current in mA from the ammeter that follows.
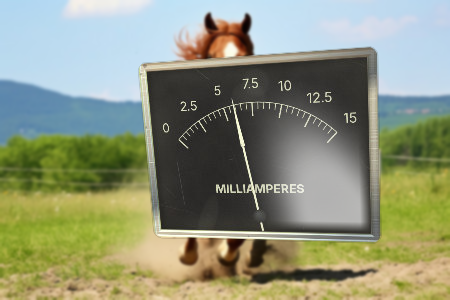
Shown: 6 mA
